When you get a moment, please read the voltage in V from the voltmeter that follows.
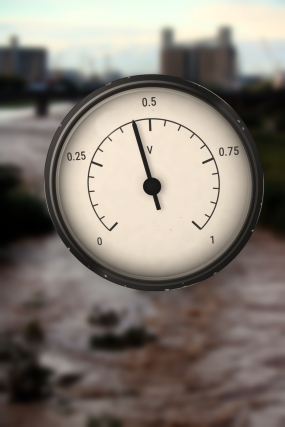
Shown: 0.45 V
